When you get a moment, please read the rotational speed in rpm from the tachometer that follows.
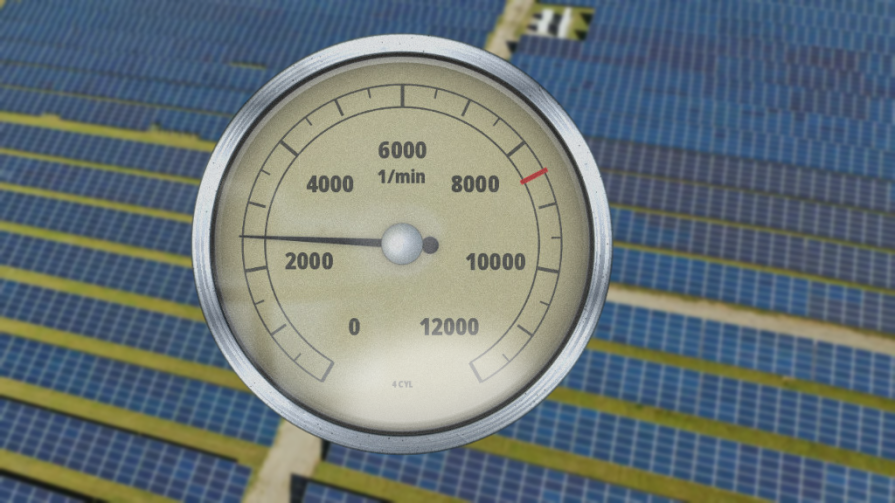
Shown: 2500 rpm
